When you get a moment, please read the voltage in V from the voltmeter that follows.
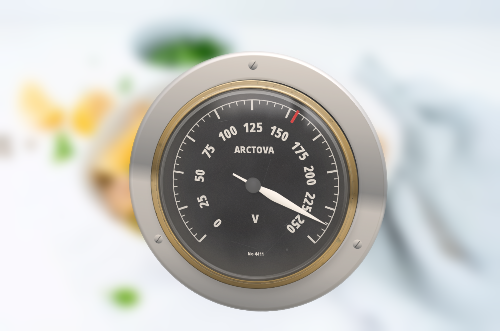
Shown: 235 V
